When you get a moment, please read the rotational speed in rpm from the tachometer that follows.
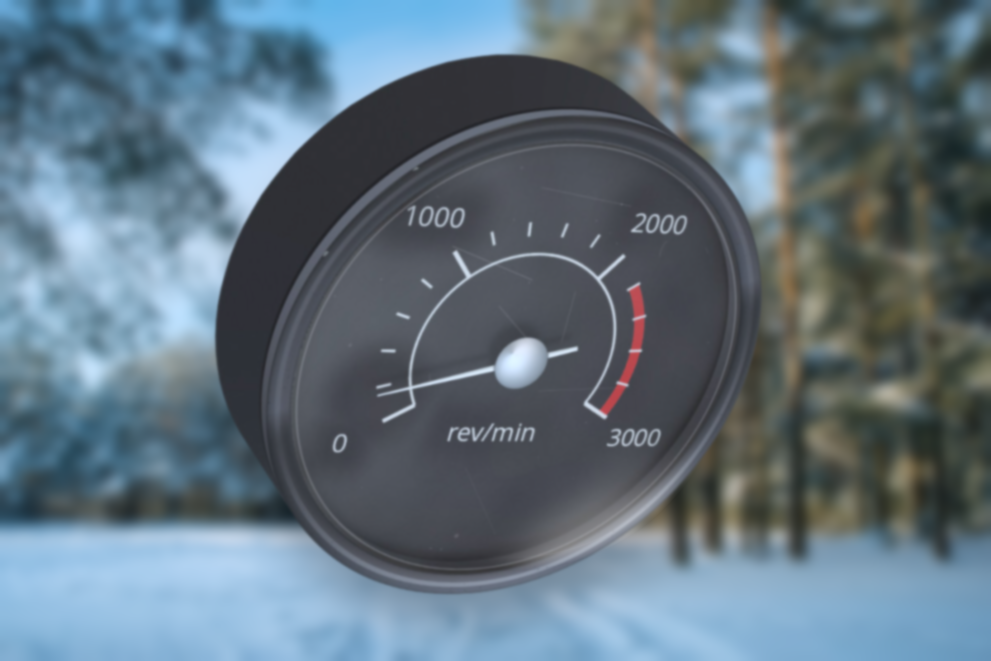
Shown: 200 rpm
